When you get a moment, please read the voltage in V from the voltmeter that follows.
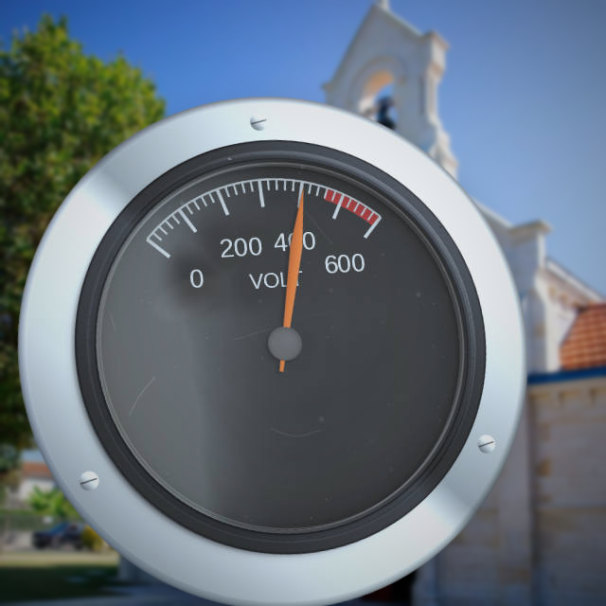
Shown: 400 V
